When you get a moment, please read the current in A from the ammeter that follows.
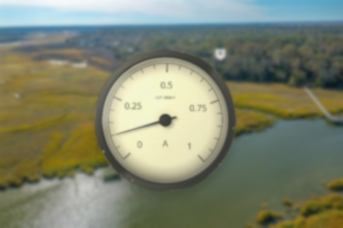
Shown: 0.1 A
